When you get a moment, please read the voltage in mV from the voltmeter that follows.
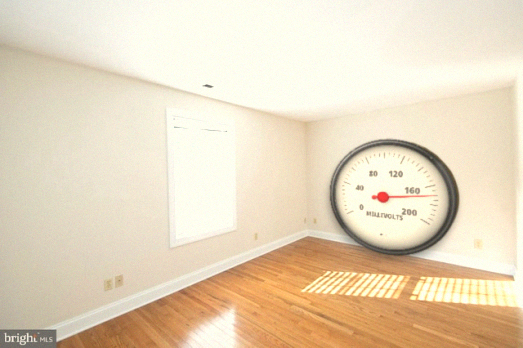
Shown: 170 mV
